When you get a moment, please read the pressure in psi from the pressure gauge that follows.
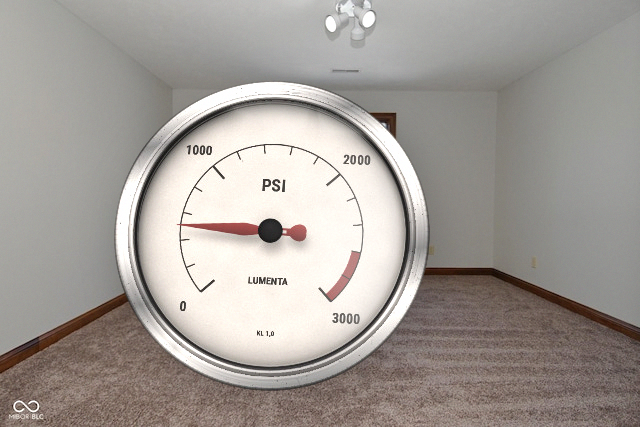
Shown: 500 psi
